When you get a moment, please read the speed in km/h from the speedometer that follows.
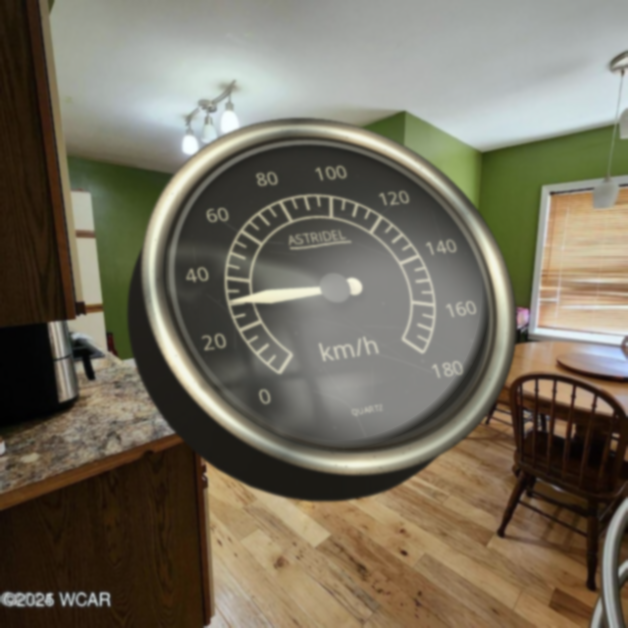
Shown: 30 km/h
